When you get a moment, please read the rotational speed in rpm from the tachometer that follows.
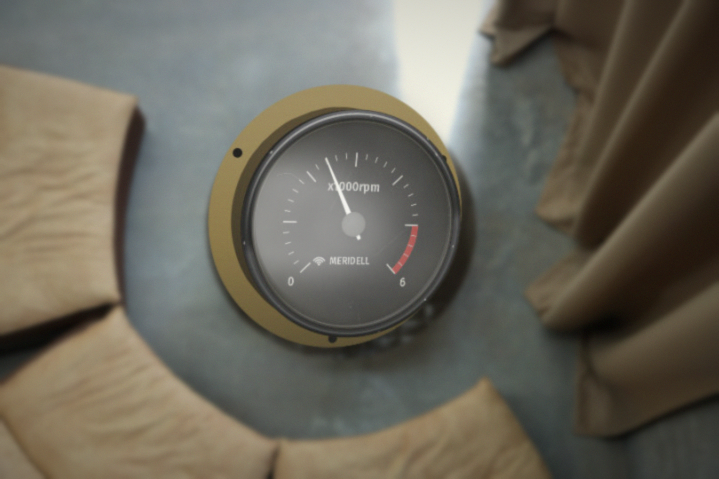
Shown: 2400 rpm
